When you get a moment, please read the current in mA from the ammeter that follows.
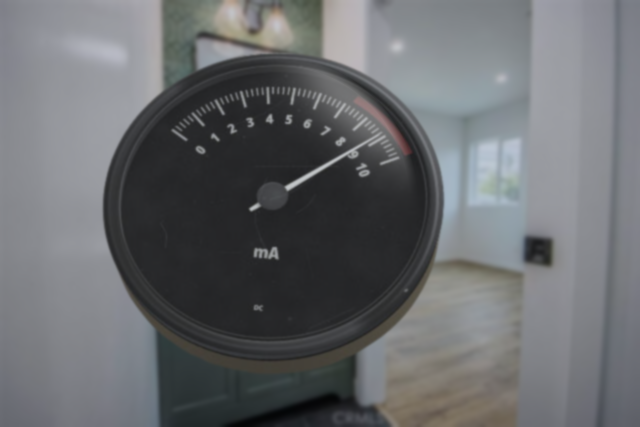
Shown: 9 mA
